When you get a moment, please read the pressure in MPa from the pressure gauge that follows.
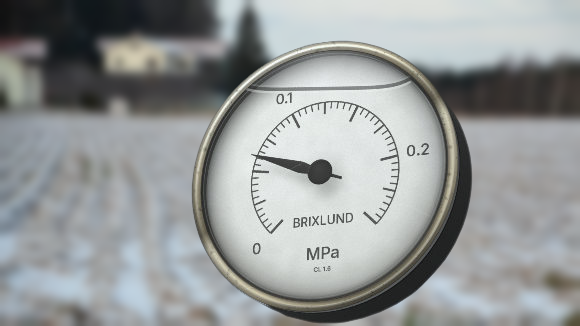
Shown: 0.06 MPa
